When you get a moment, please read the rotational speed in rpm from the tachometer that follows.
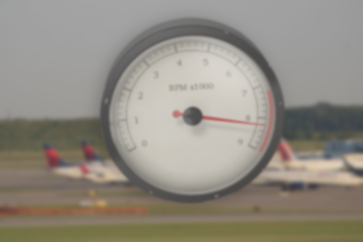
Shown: 8200 rpm
